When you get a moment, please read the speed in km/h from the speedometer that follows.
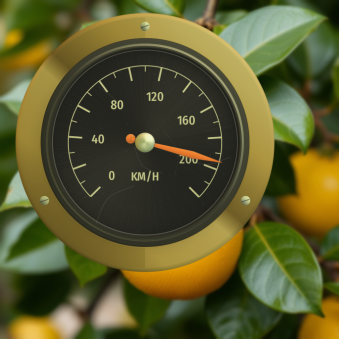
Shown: 195 km/h
